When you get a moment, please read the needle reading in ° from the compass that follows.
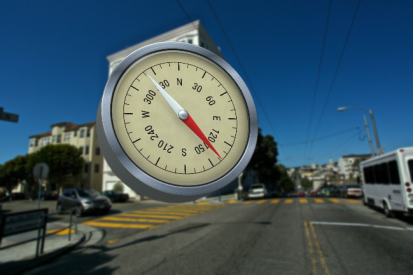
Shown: 140 °
